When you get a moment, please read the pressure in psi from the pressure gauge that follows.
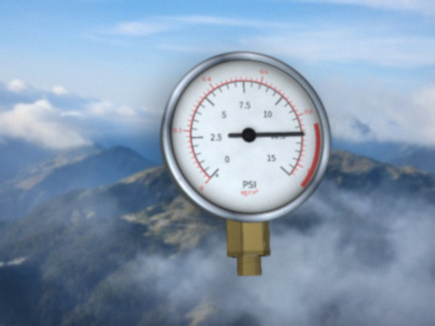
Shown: 12.5 psi
